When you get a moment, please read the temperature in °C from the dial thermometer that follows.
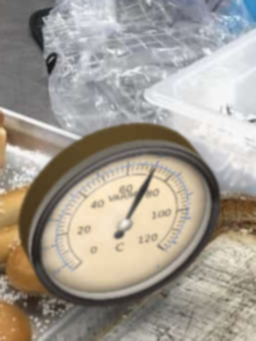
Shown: 70 °C
